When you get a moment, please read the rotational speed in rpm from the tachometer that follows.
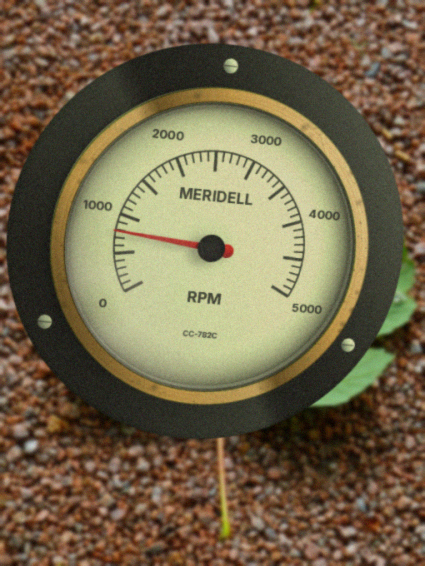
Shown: 800 rpm
